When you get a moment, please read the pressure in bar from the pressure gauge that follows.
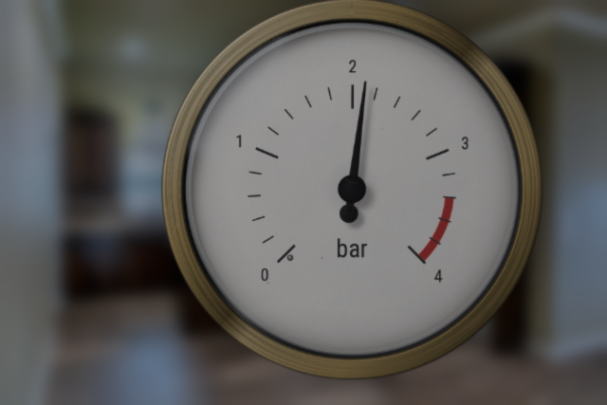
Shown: 2.1 bar
